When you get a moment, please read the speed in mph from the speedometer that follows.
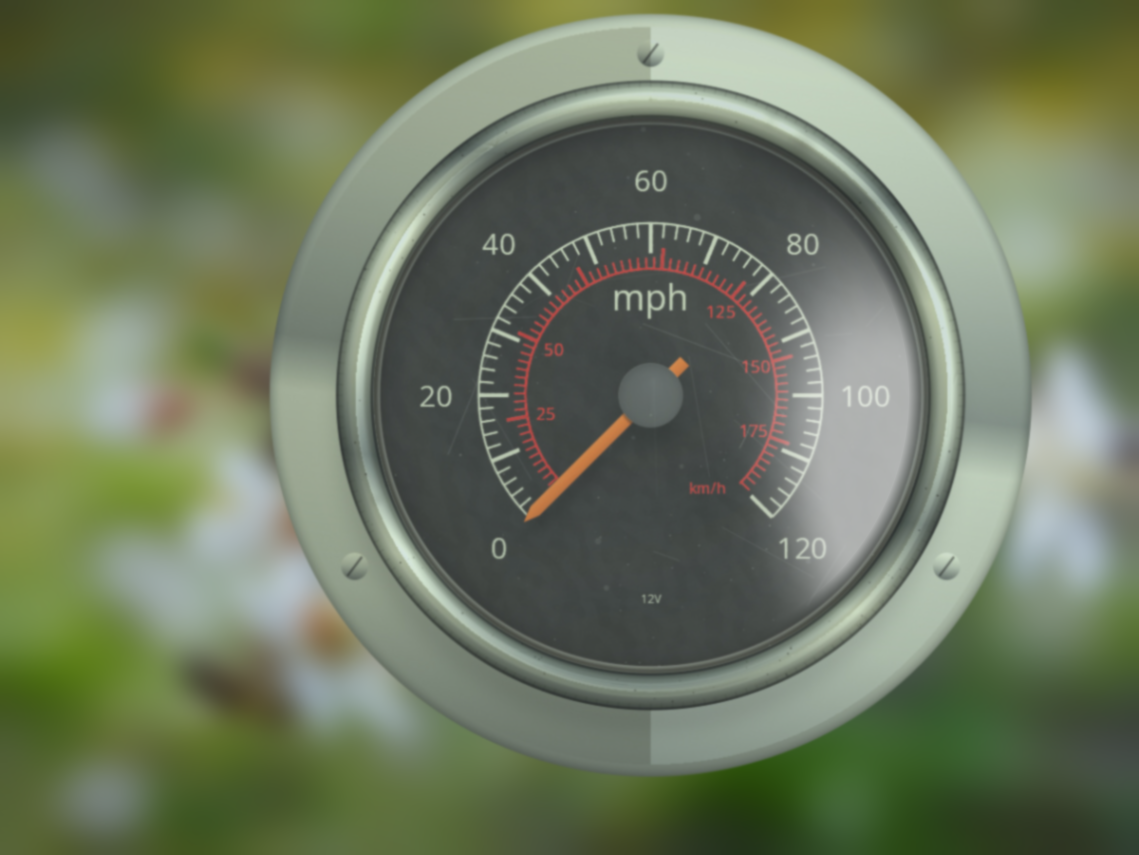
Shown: 0 mph
